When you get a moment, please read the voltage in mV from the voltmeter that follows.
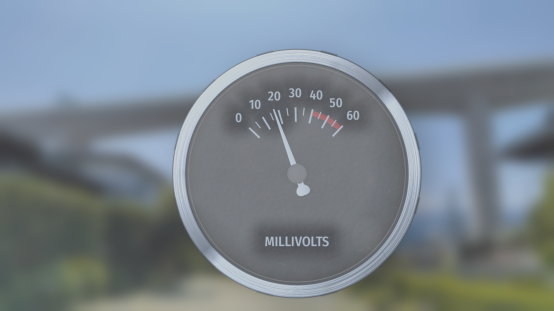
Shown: 17.5 mV
